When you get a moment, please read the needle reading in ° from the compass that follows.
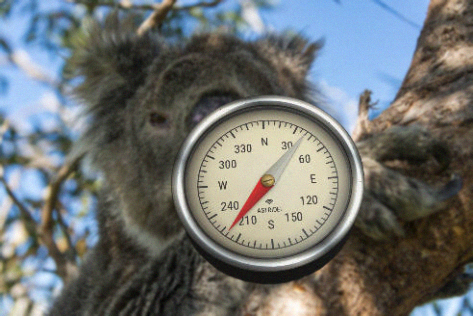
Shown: 220 °
